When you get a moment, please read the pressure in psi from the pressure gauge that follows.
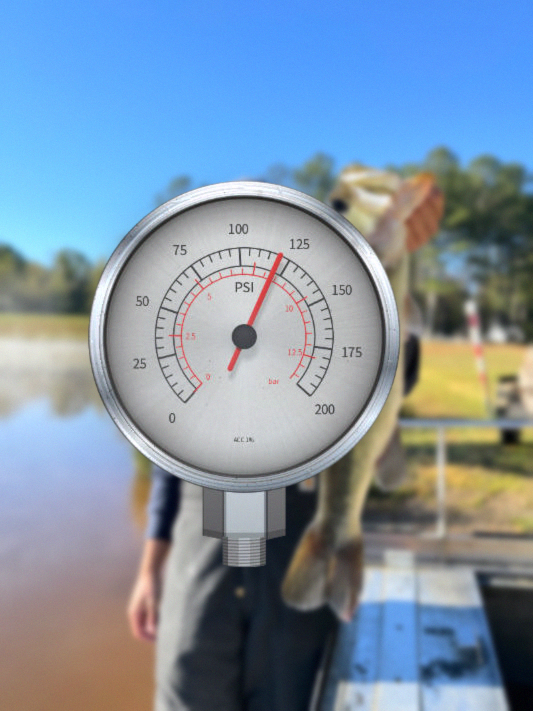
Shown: 120 psi
